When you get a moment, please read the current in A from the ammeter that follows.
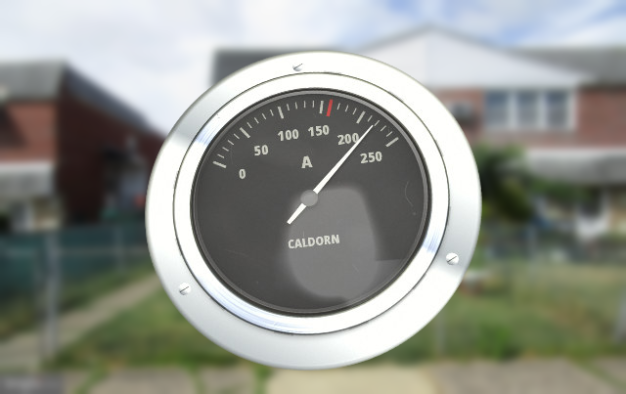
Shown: 220 A
